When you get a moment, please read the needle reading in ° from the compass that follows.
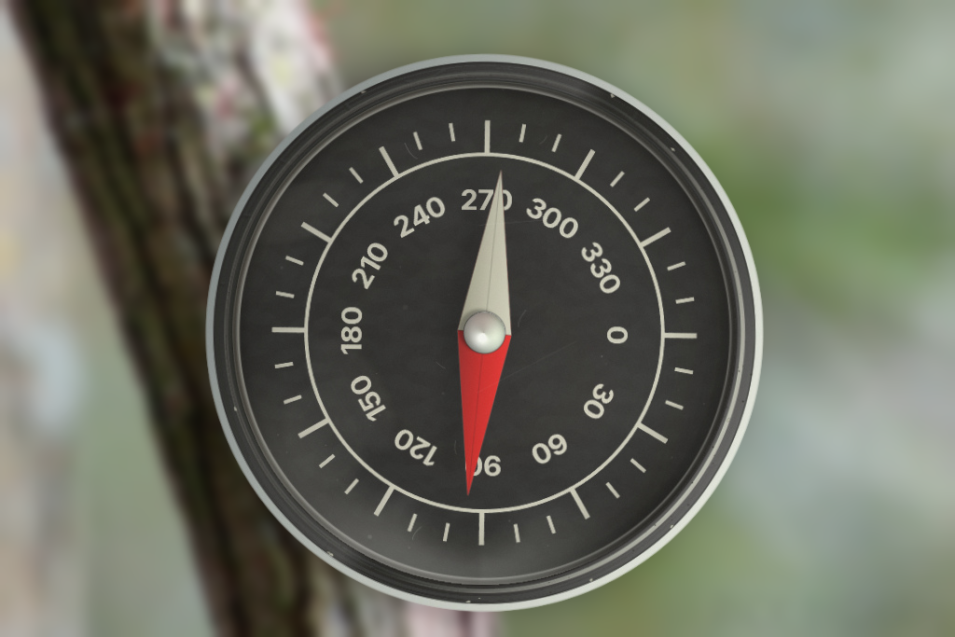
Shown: 95 °
